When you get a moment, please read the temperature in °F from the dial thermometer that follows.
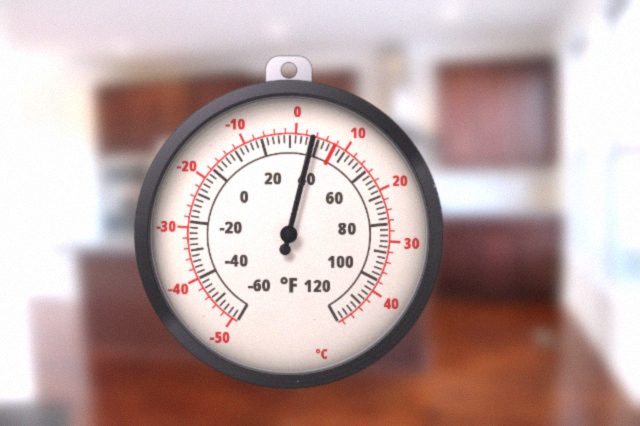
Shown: 38 °F
